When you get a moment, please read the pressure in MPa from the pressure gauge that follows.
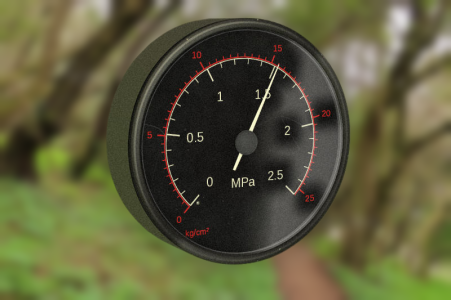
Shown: 1.5 MPa
